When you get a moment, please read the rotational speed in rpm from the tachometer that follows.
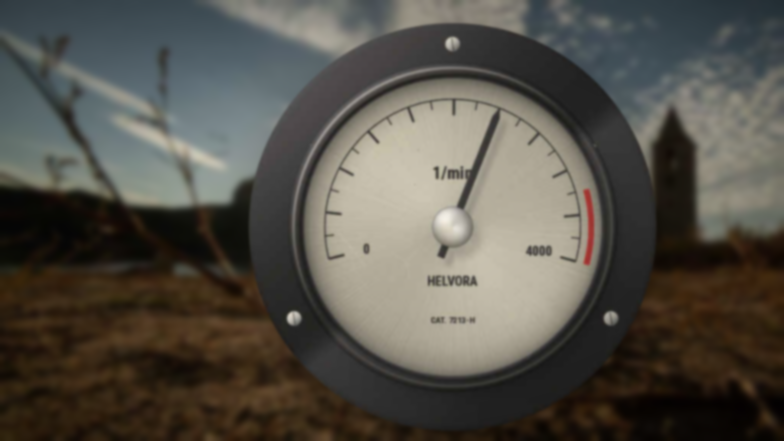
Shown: 2400 rpm
